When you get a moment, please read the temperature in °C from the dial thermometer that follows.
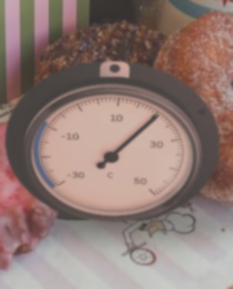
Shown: 20 °C
